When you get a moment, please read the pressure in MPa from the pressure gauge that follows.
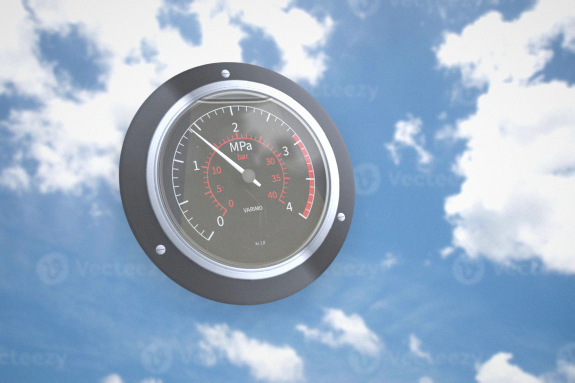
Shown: 1.4 MPa
